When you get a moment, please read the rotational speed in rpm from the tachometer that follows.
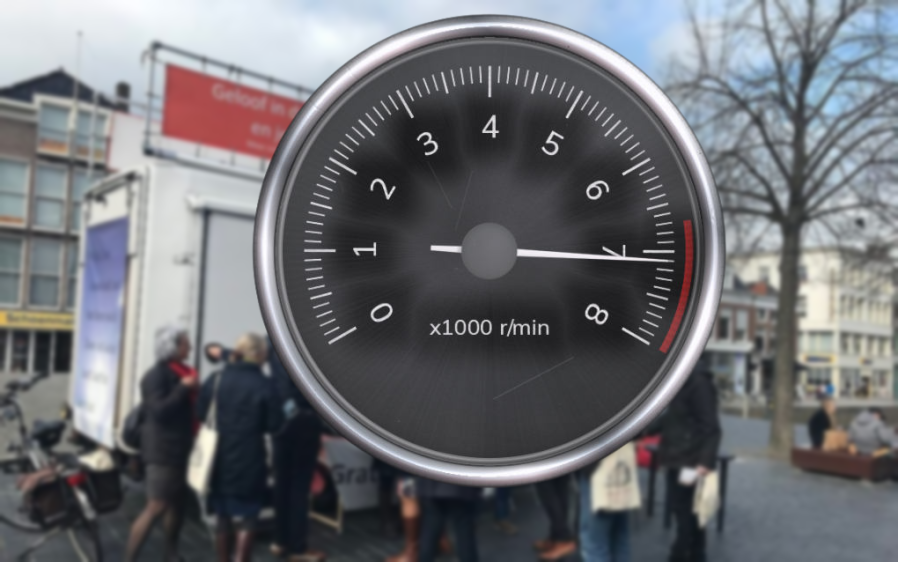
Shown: 7100 rpm
